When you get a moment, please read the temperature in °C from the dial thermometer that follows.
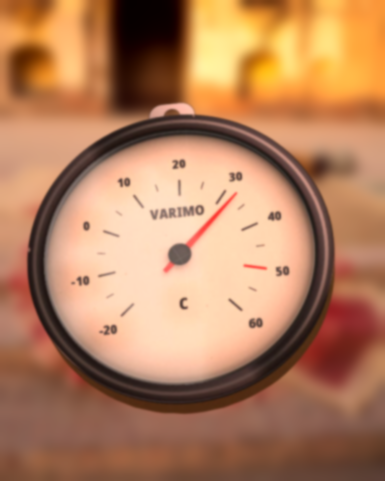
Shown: 32.5 °C
